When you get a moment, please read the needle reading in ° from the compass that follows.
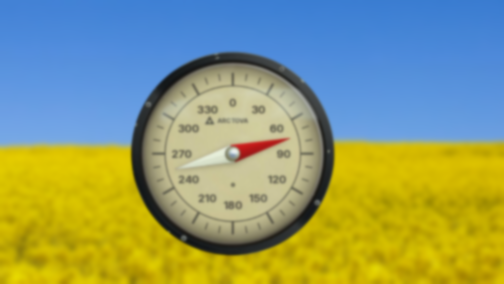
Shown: 75 °
